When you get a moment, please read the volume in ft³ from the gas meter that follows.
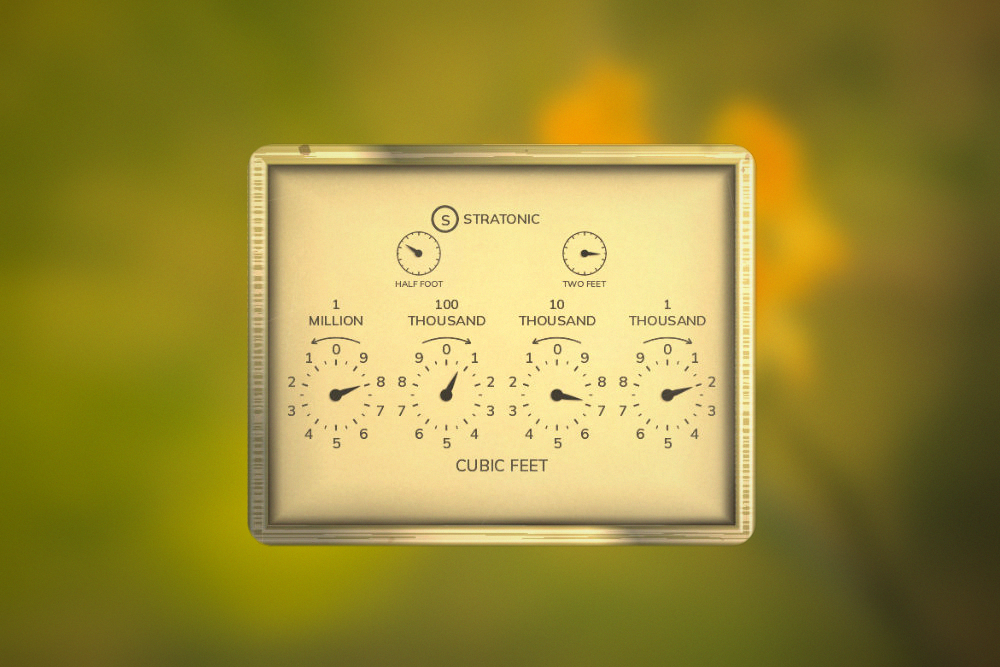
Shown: 807200 ft³
